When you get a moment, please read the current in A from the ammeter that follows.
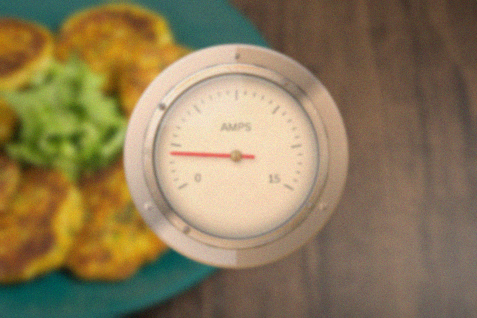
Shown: 2 A
